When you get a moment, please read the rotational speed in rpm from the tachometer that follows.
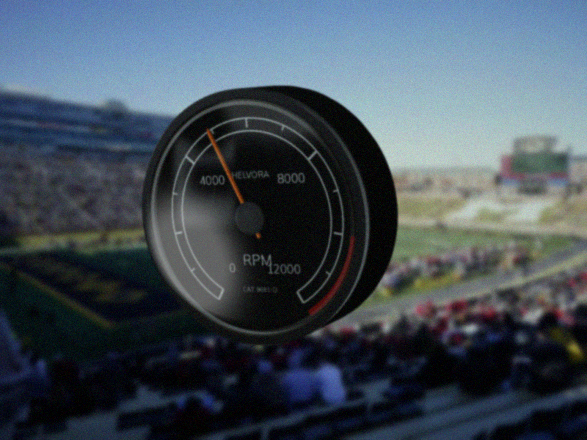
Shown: 5000 rpm
